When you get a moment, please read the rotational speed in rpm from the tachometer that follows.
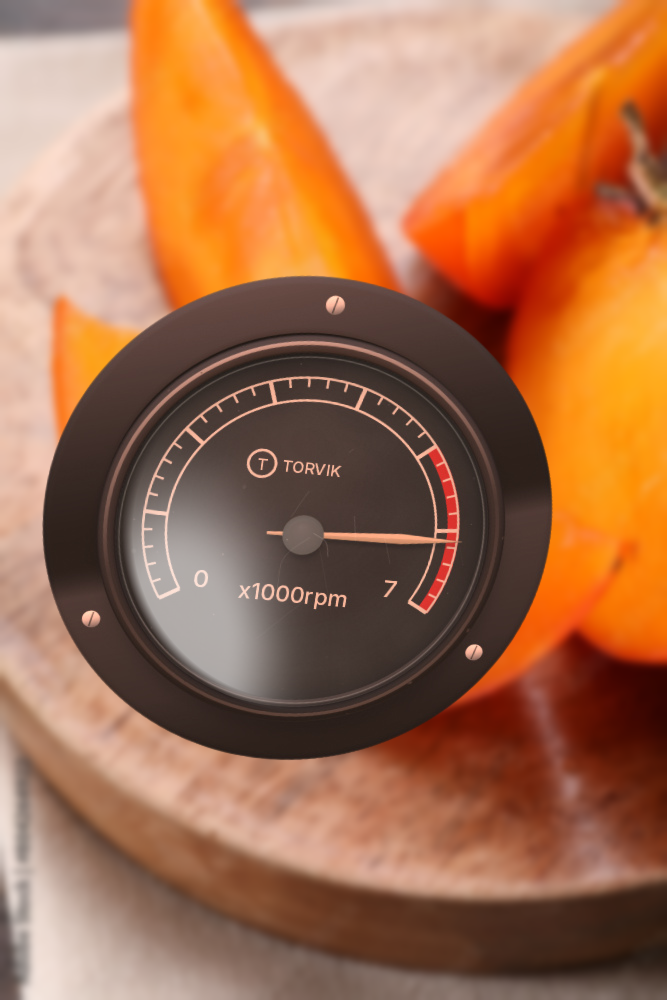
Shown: 6100 rpm
